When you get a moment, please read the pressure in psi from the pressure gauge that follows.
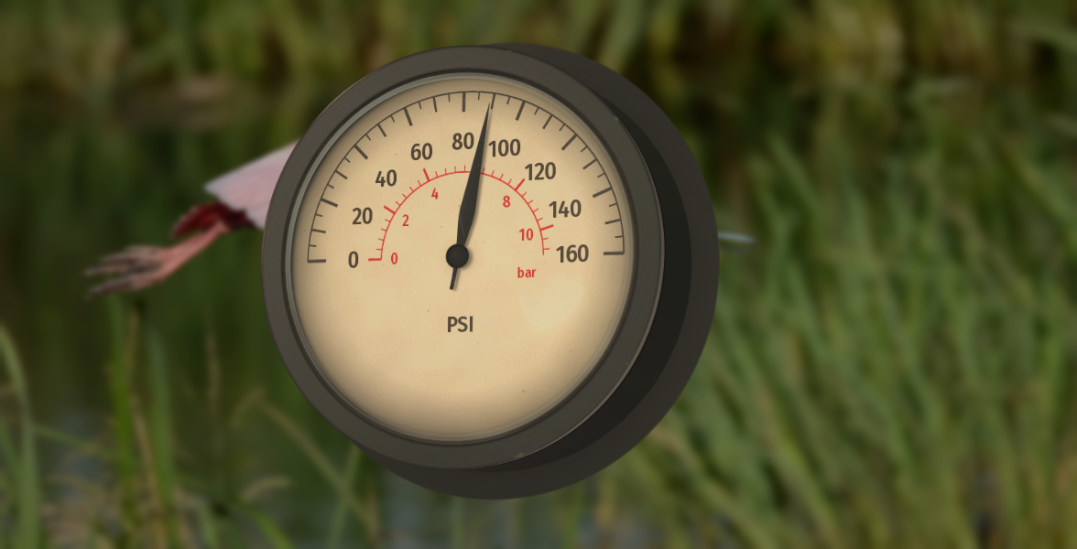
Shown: 90 psi
